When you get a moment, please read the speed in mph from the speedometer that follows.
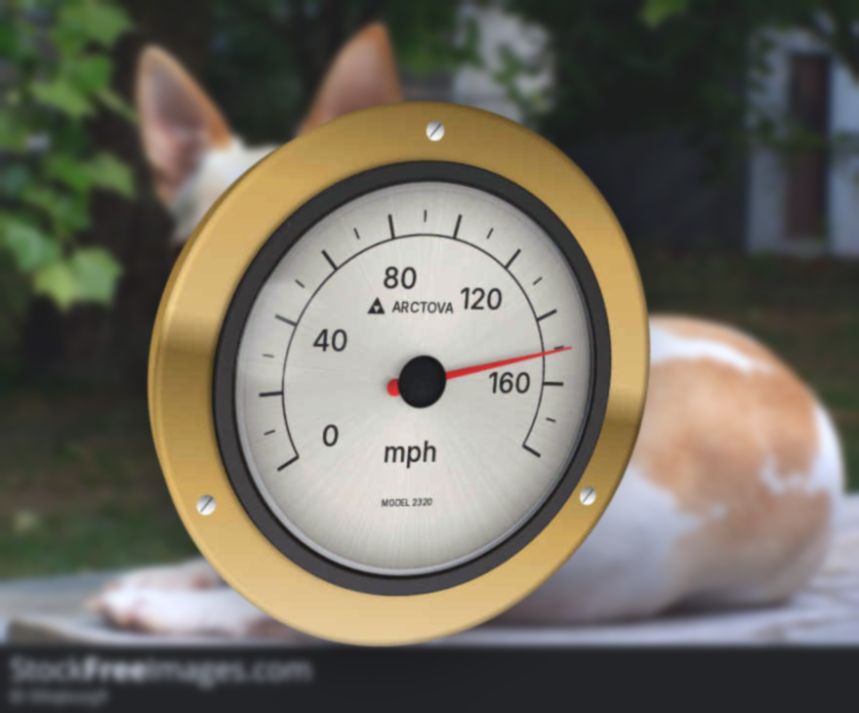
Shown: 150 mph
